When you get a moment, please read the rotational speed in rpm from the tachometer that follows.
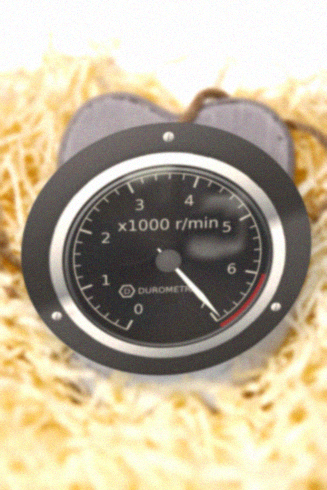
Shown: 6900 rpm
